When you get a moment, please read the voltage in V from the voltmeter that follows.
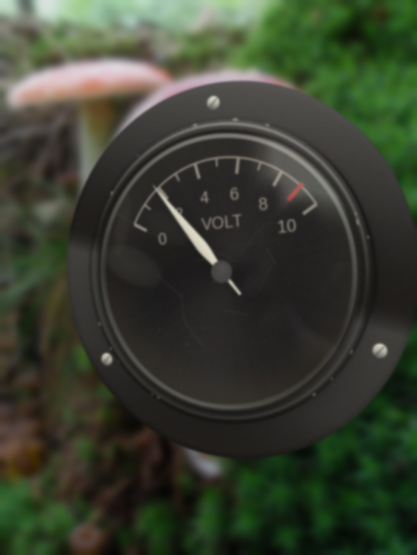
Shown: 2 V
